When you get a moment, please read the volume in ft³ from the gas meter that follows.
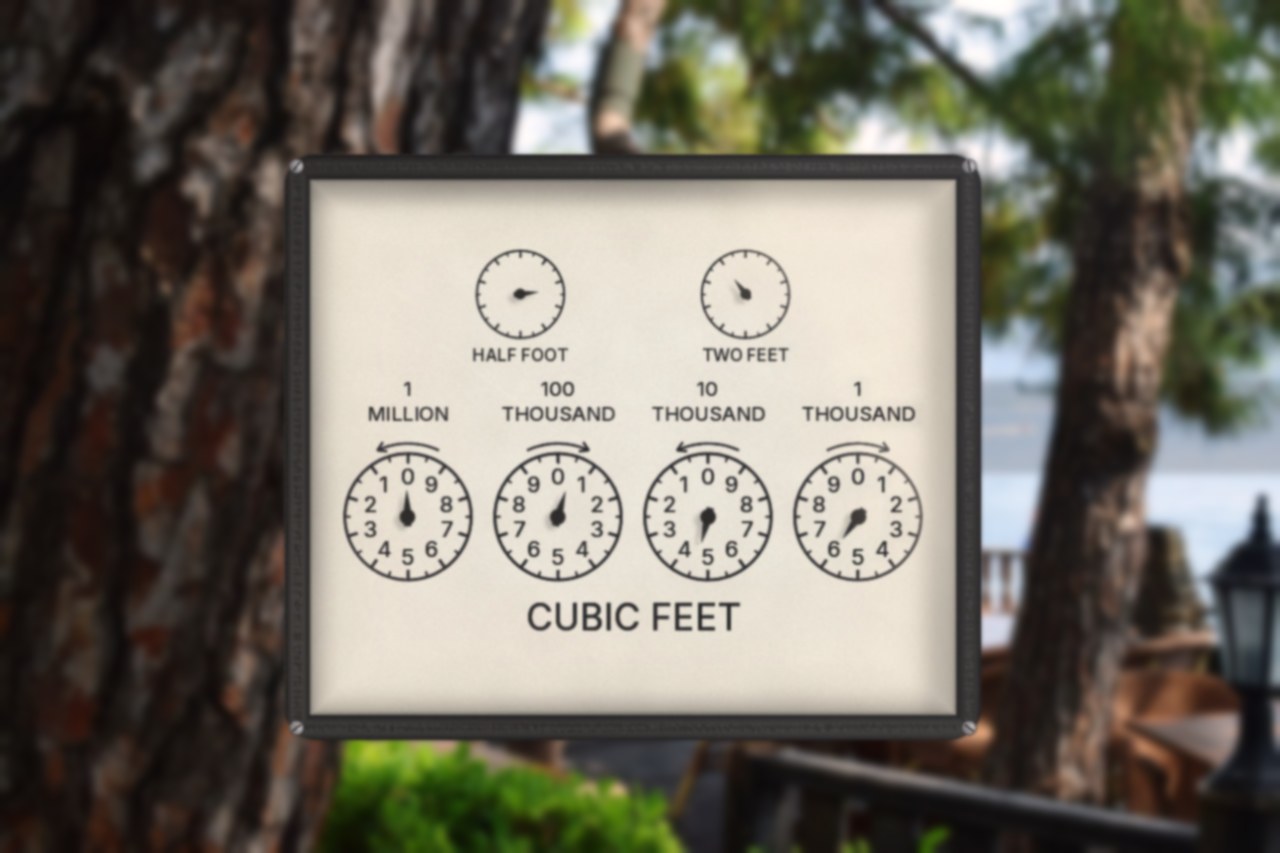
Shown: 4600 ft³
